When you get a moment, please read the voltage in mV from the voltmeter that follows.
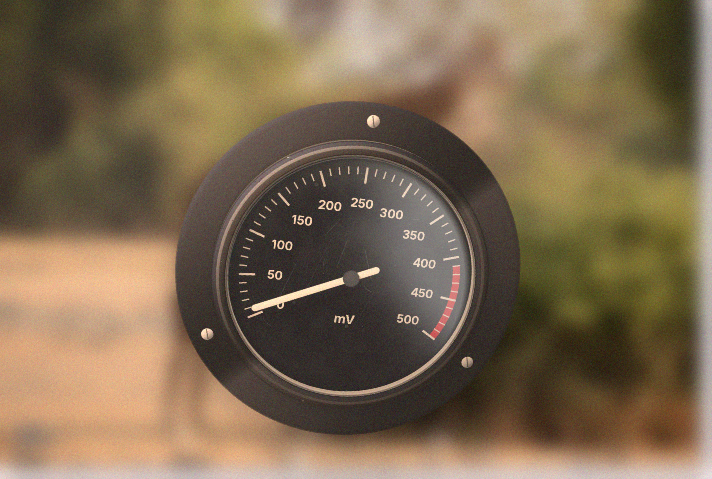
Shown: 10 mV
